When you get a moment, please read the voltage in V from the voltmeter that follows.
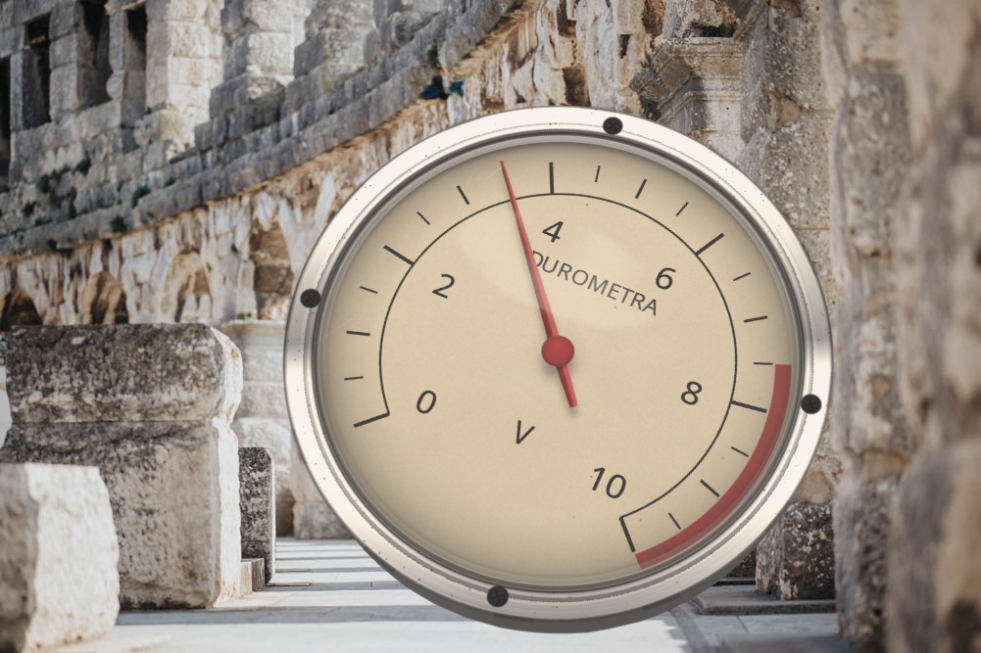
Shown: 3.5 V
